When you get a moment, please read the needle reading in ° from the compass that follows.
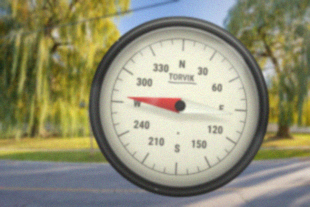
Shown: 275 °
